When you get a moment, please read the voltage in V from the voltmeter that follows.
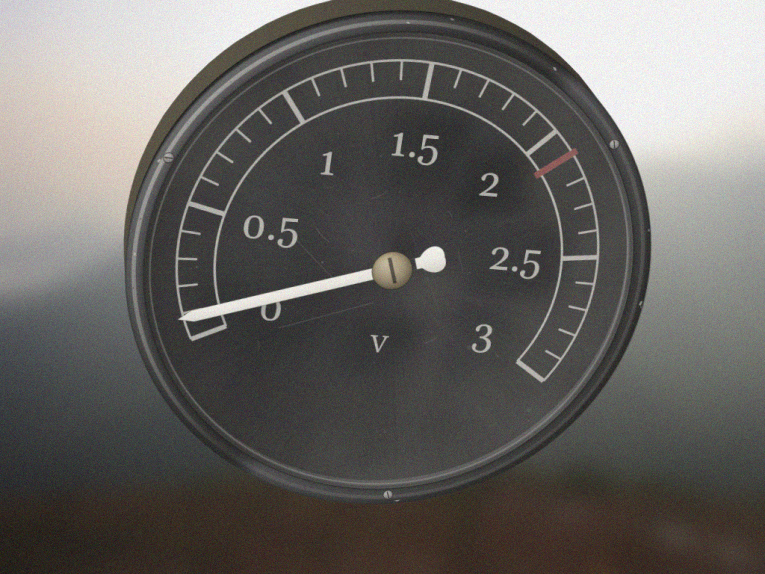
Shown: 0.1 V
